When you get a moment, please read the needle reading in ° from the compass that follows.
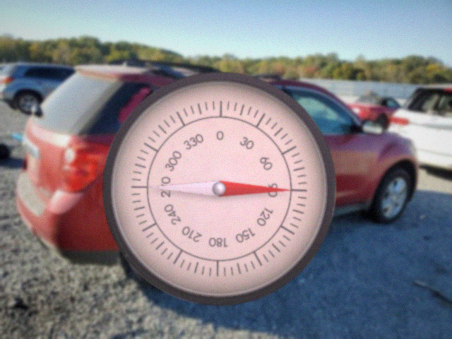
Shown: 90 °
